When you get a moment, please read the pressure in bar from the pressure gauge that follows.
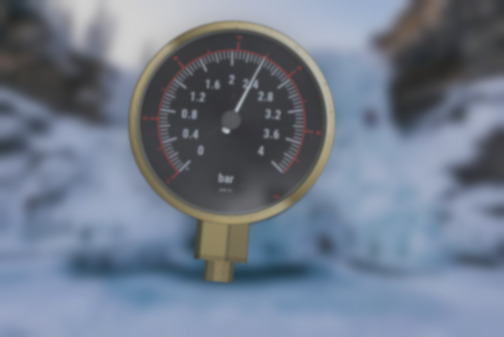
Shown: 2.4 bar
